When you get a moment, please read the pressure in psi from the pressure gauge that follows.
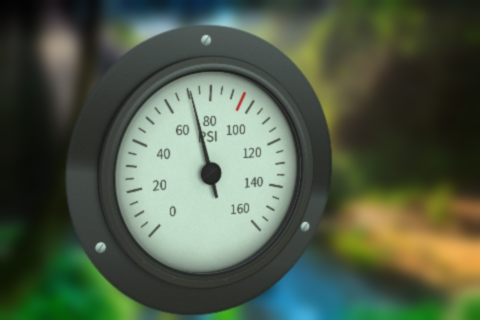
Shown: 70 psi
